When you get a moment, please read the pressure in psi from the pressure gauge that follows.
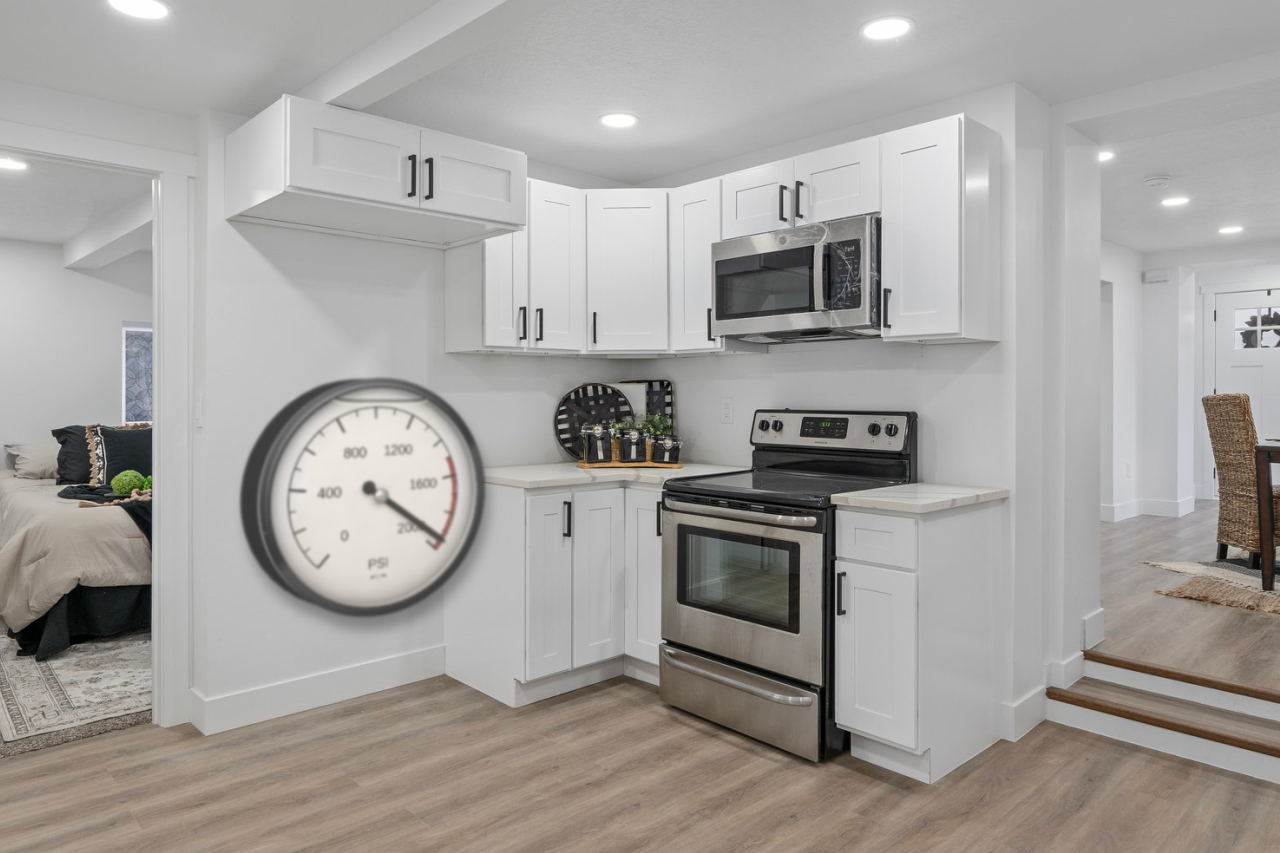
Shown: 1950 psi
